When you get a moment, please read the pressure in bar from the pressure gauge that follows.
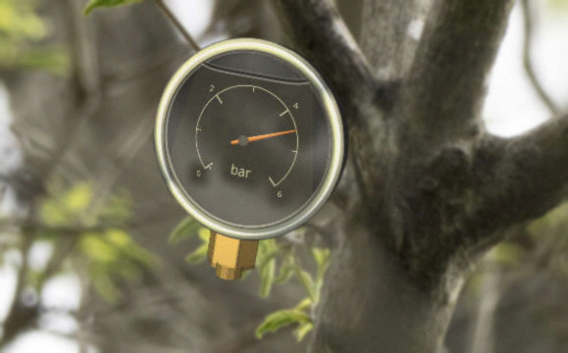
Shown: 4.5 bar
